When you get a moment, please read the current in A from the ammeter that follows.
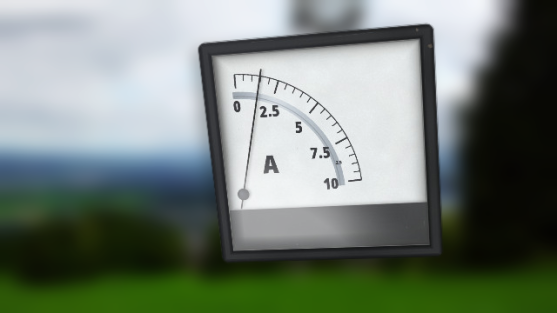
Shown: 1.5 A
